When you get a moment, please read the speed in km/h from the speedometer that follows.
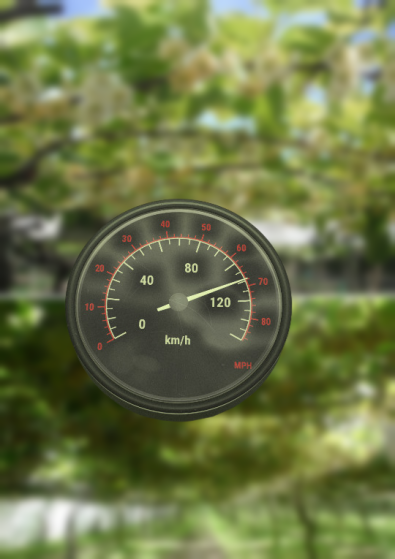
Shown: 110 km/h
